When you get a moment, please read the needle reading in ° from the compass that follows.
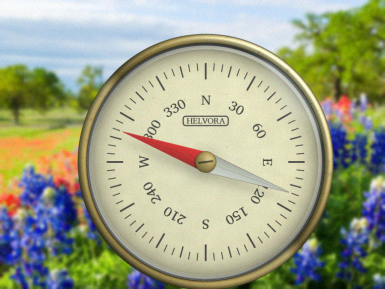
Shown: 290 °
